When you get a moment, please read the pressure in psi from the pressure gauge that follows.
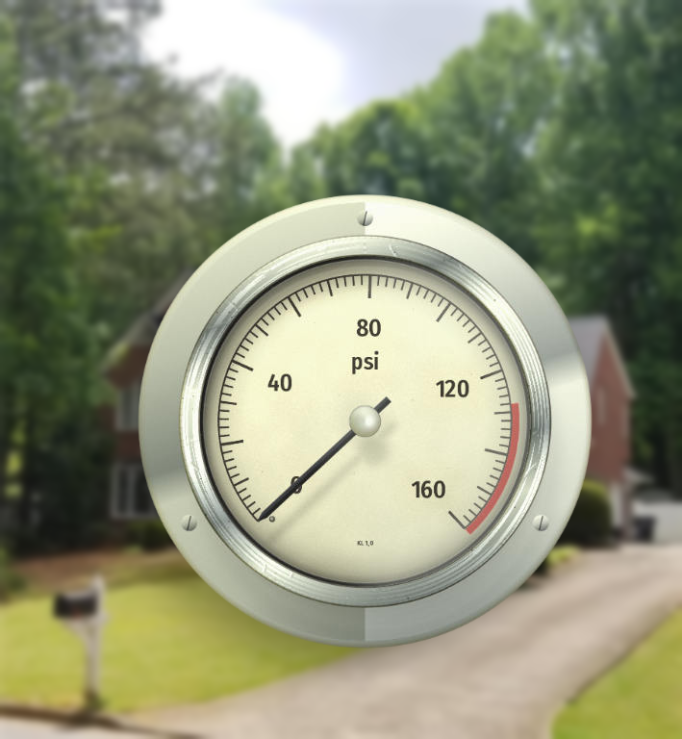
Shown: 0 psi
